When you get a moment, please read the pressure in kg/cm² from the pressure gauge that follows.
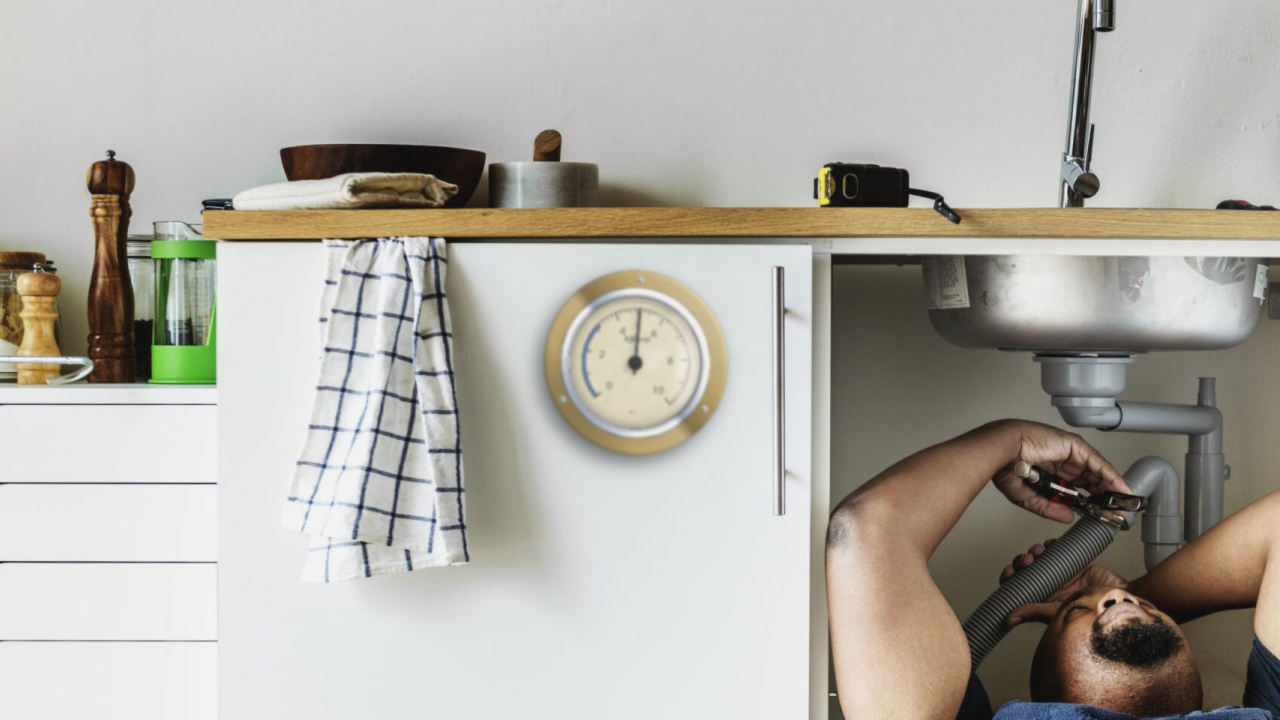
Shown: 5 kg/cm²
